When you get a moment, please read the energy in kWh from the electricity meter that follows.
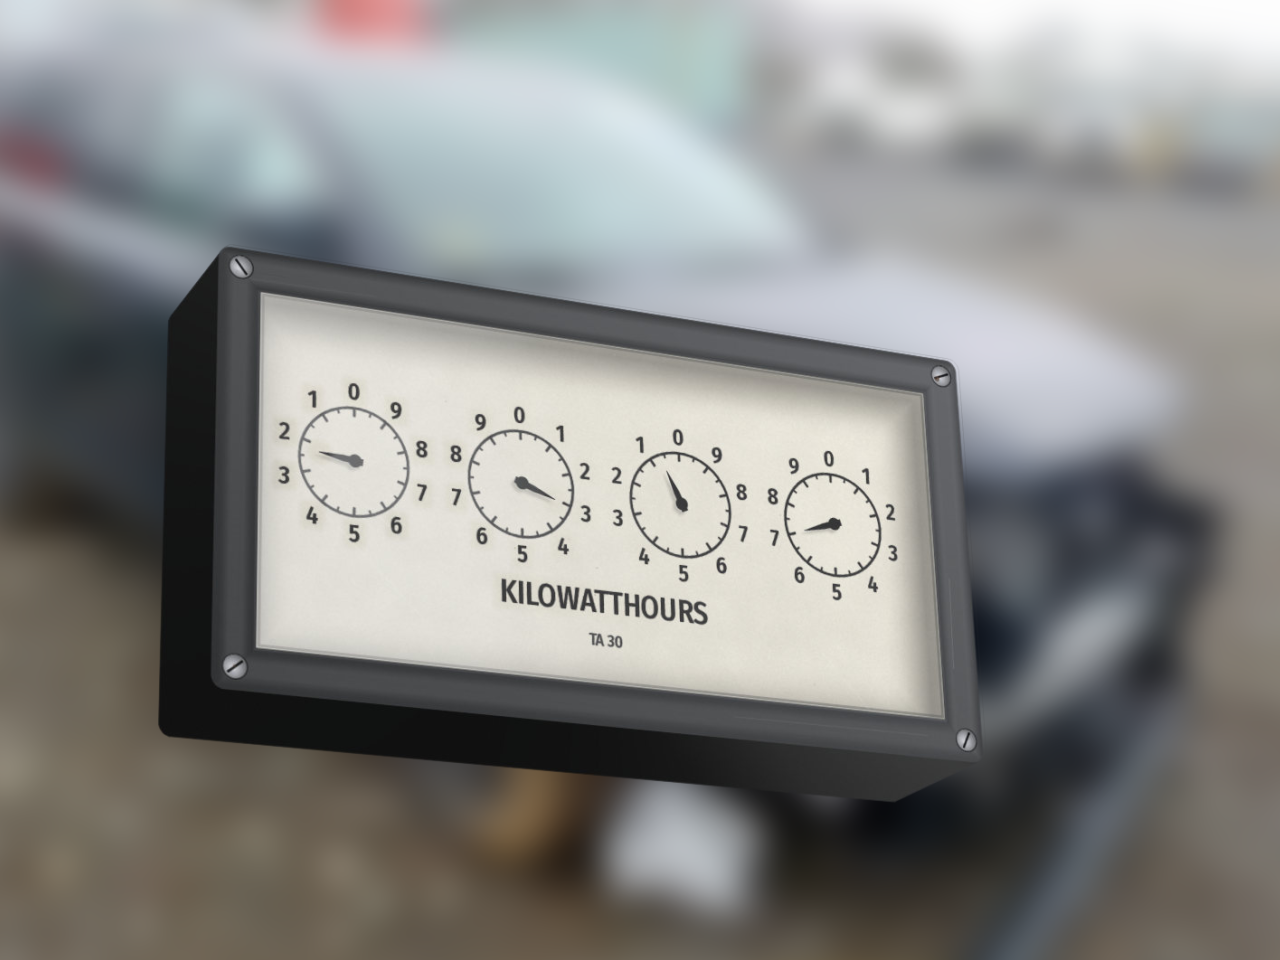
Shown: 2307 kWh
